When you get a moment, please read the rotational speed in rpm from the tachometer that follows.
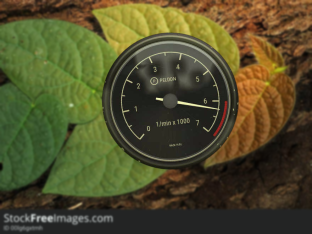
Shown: 6250 rpm
